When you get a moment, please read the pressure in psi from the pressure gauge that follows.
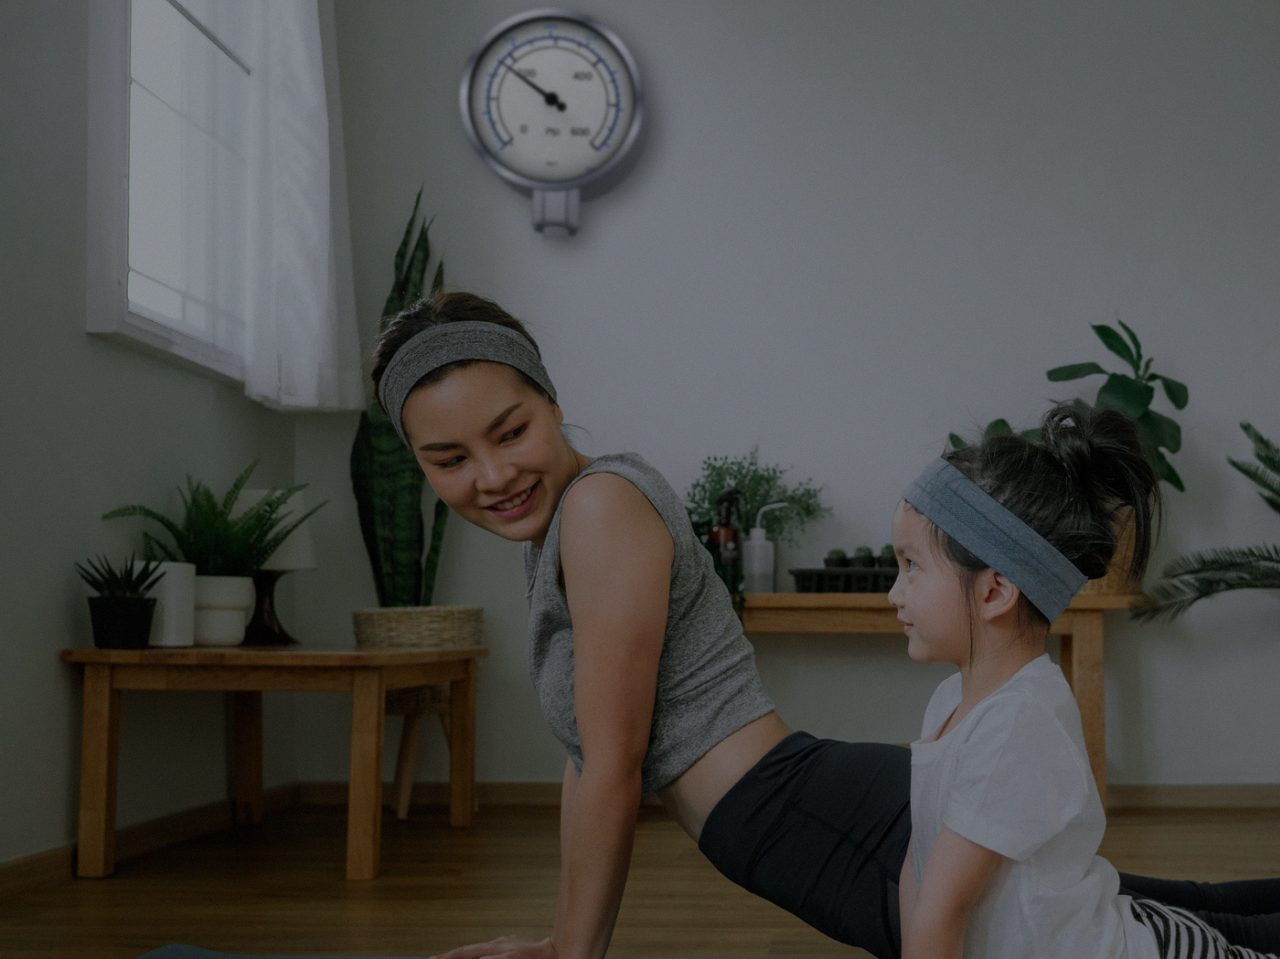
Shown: 175 psi
